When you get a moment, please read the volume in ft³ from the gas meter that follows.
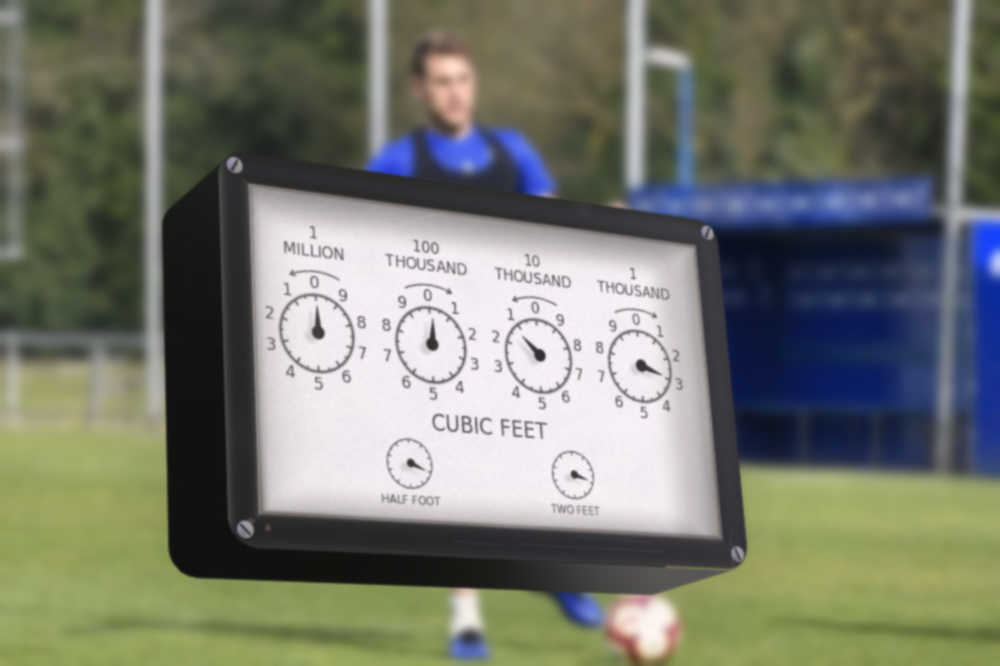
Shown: 1300 ft³
